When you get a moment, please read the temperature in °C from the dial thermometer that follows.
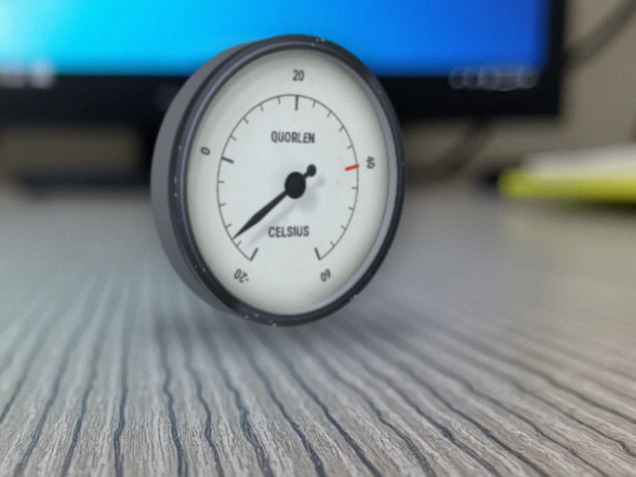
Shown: -14 °C
